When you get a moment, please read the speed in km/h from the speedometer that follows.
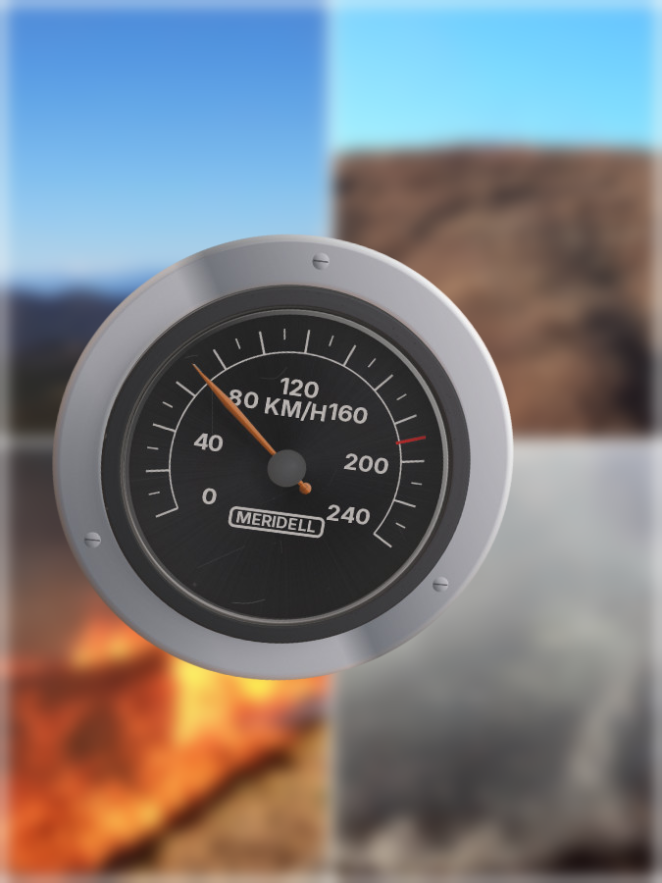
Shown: 70 km/h
